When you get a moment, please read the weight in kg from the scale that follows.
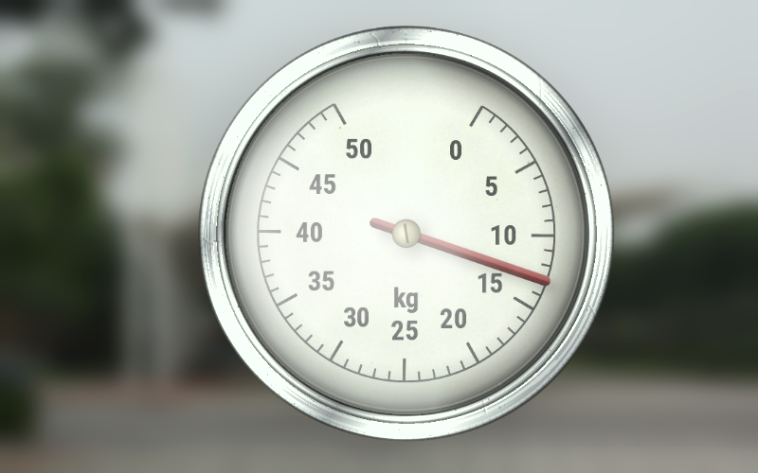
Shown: 13 kg
